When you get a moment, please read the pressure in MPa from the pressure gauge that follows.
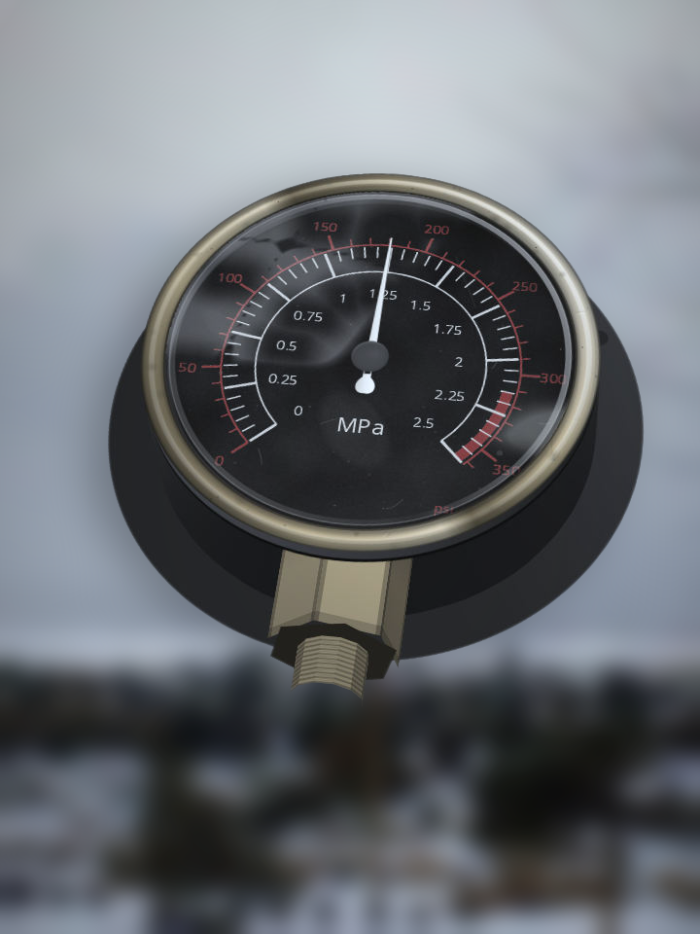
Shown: 1.25 MPa
